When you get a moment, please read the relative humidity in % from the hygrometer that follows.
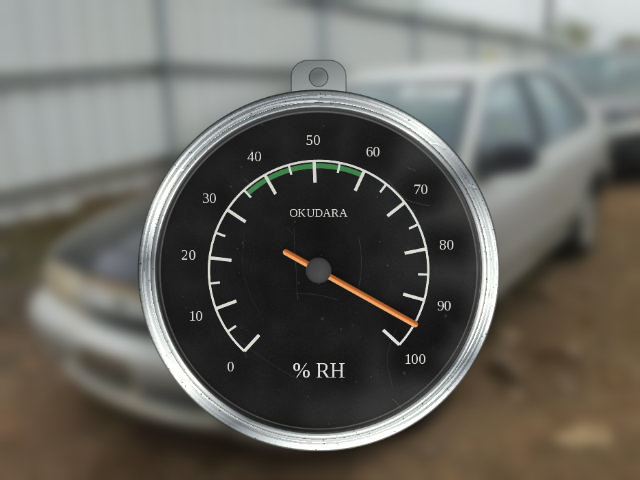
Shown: 95 %
